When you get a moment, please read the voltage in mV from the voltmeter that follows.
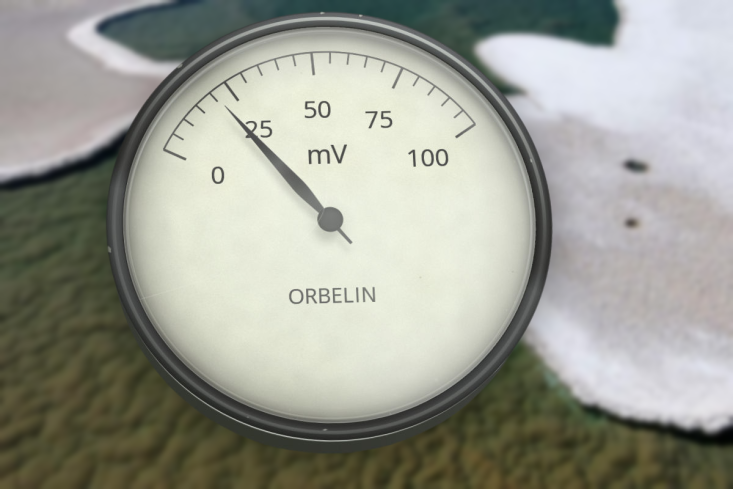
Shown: 20 mV
